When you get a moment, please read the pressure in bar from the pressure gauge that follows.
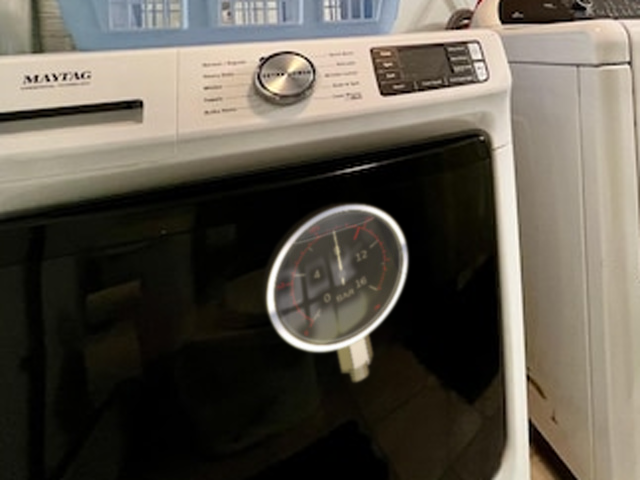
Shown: 8 bar
